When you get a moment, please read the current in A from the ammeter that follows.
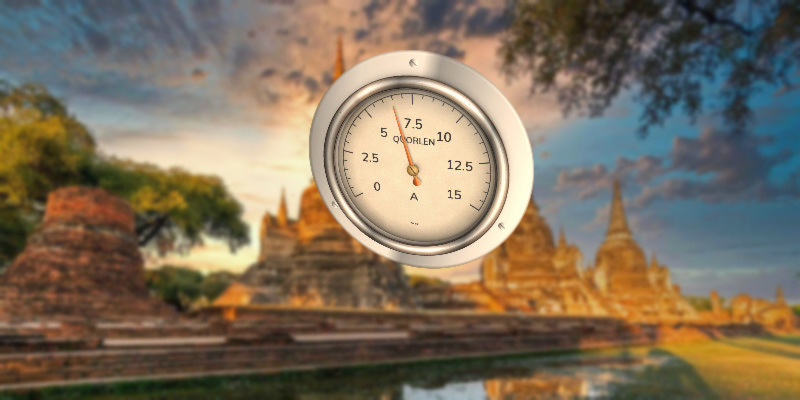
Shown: 6.5 A
